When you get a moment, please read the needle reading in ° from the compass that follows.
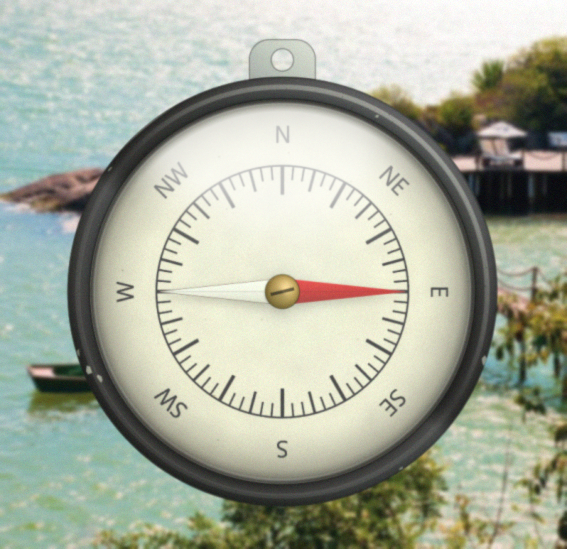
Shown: 90 °
